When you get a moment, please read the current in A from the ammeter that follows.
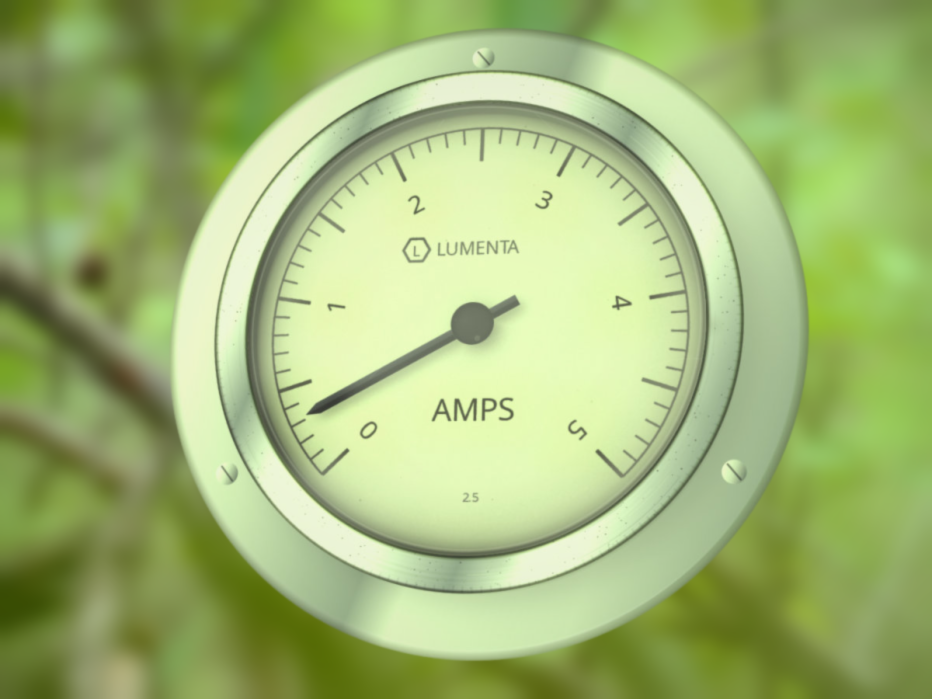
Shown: 0.3 A
